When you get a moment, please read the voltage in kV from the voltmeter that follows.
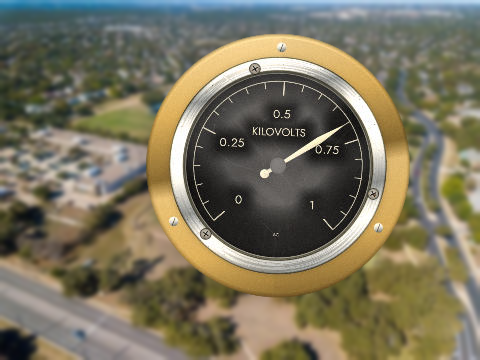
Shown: 0.7 kV
